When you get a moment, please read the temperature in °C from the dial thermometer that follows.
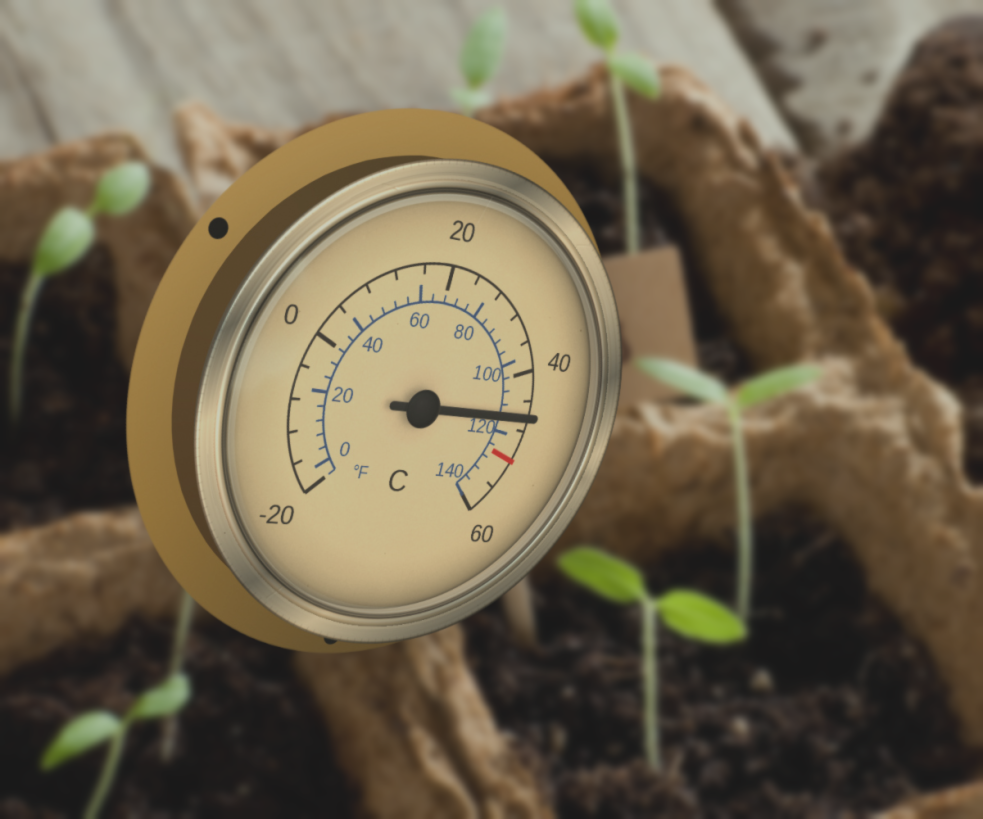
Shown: 46 °C
